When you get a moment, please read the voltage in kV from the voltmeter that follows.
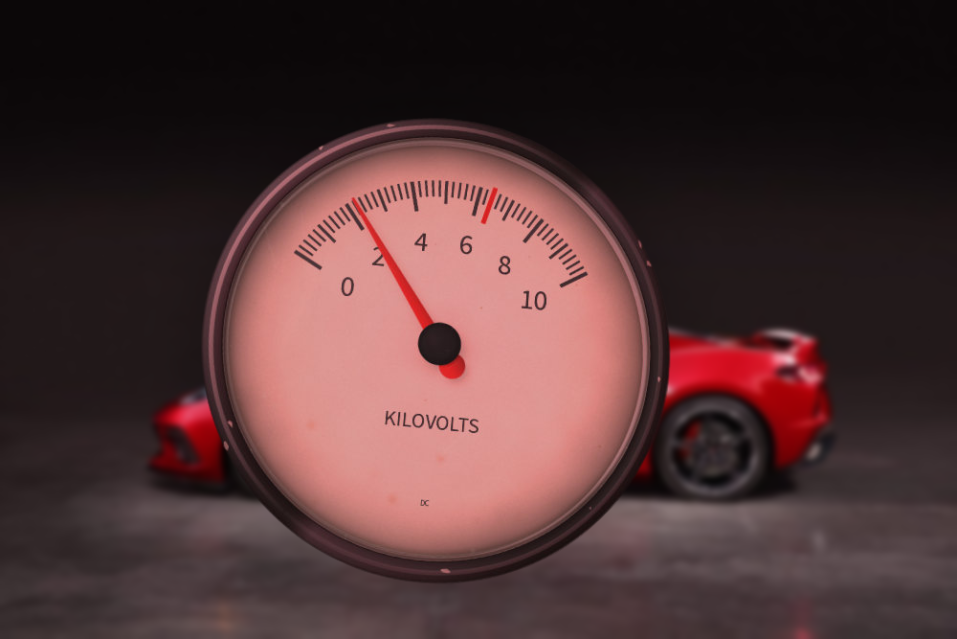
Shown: 2.2 kV
